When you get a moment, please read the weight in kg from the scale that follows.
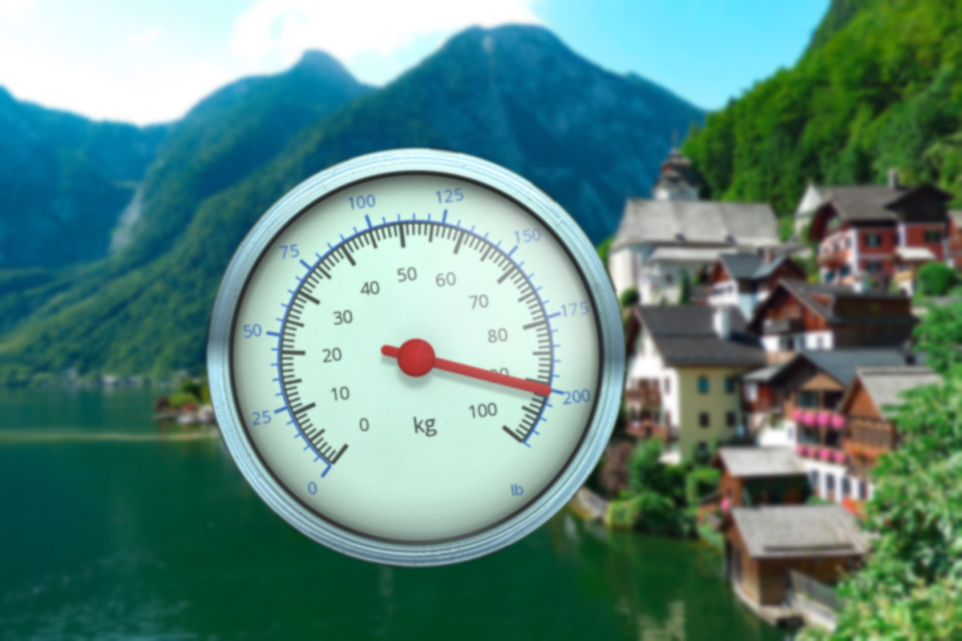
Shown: 91 kg
